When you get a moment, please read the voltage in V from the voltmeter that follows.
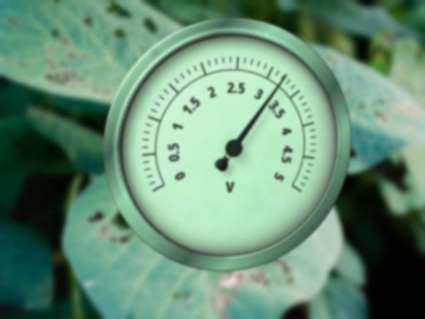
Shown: 3.2 V
